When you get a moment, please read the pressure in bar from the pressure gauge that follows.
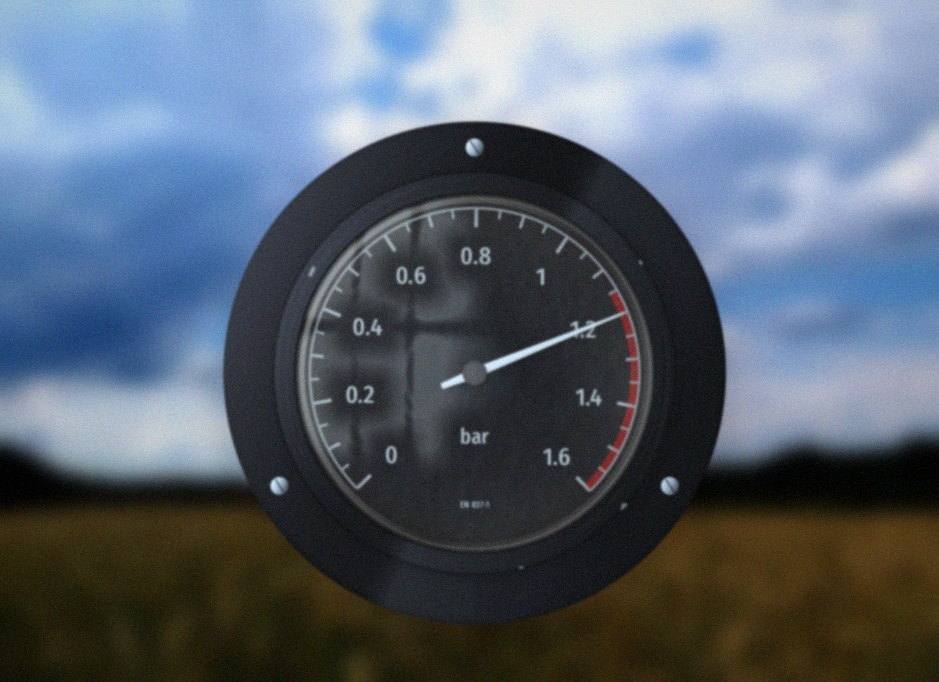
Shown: 1.2 bar
